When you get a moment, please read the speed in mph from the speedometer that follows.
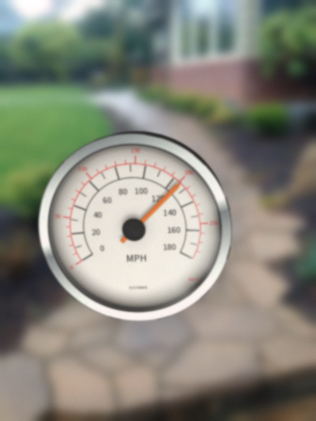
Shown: 125 mph
